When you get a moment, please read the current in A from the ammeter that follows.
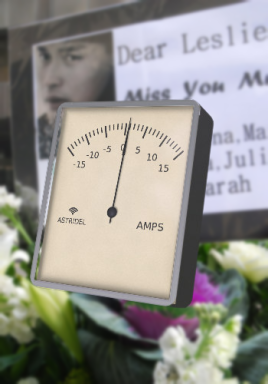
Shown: 1 A
